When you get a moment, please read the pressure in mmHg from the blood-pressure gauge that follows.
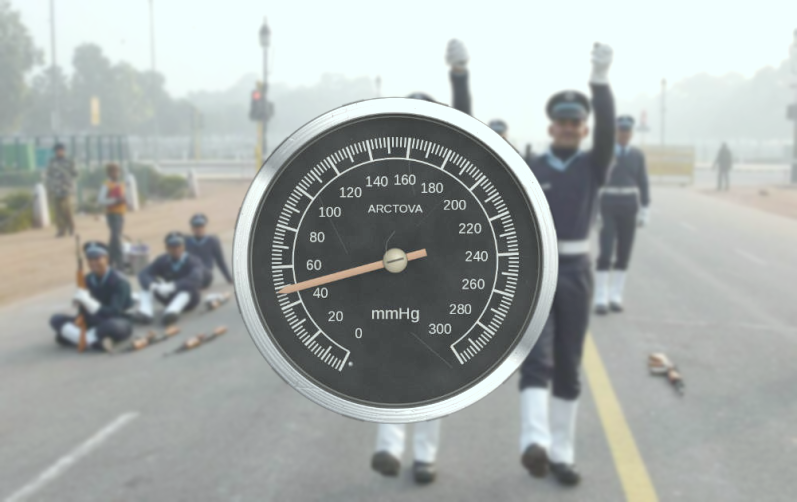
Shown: 48 mmHg
